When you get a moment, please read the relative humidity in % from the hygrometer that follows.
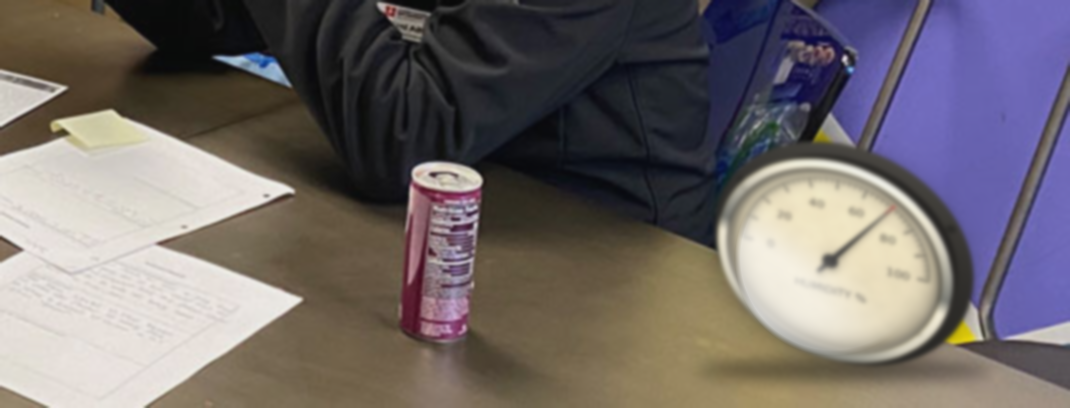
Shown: 70 %
